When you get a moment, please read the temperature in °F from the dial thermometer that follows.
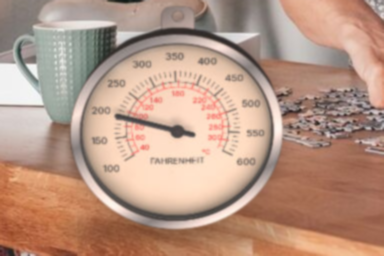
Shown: 200 °F
